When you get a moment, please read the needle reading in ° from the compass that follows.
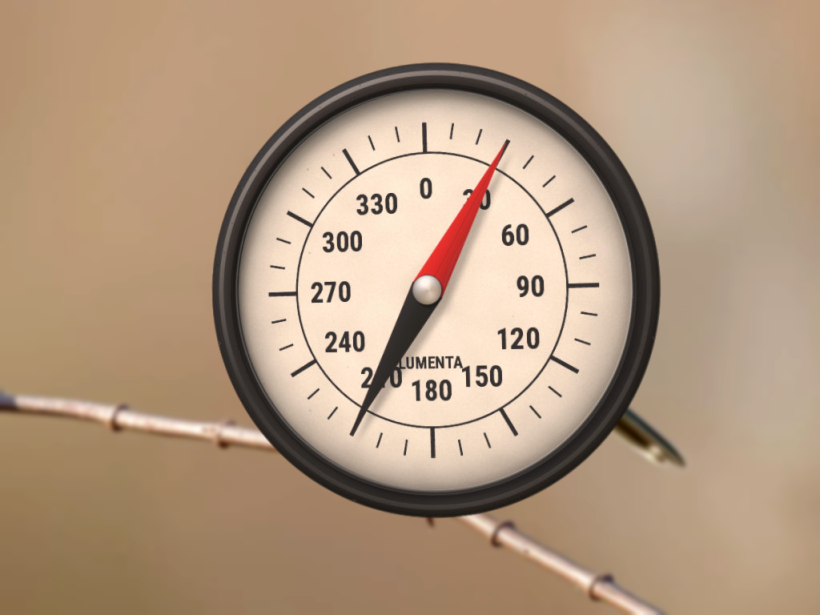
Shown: 30 °
